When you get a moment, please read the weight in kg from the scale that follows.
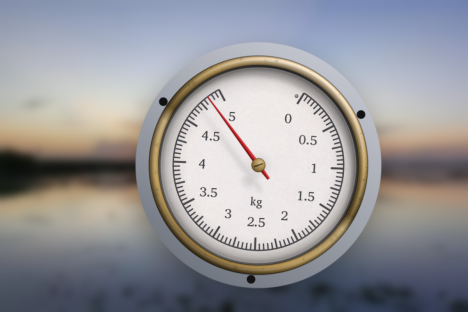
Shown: 4.85 kg
